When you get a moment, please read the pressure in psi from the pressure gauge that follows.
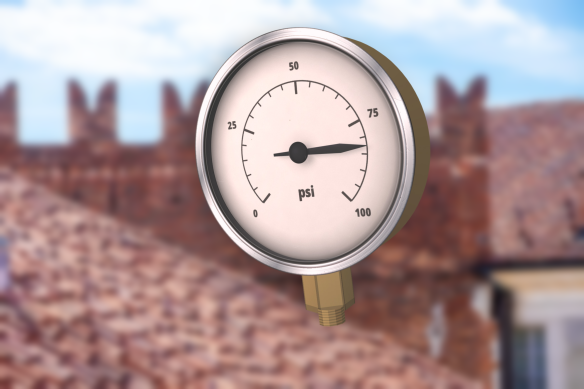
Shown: 82.5 psi
